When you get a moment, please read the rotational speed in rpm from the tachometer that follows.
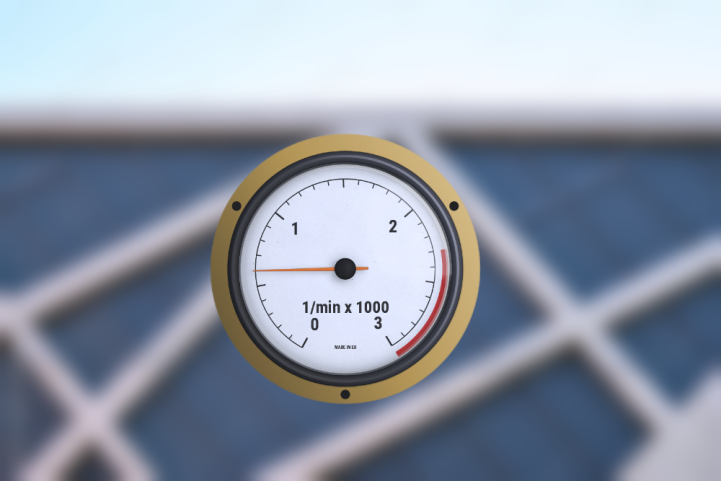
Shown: 600 rpm
